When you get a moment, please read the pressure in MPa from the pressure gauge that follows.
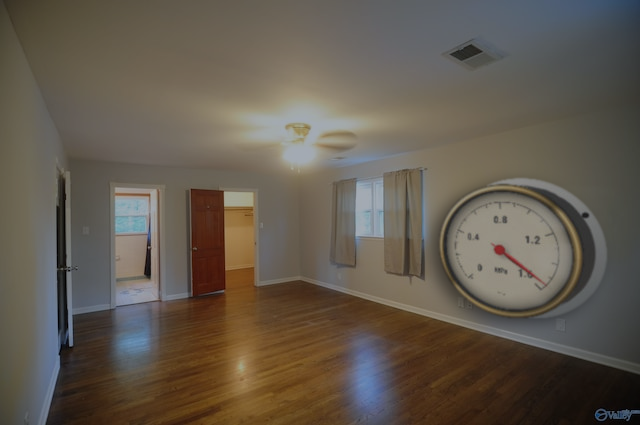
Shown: 1.55 MPa
